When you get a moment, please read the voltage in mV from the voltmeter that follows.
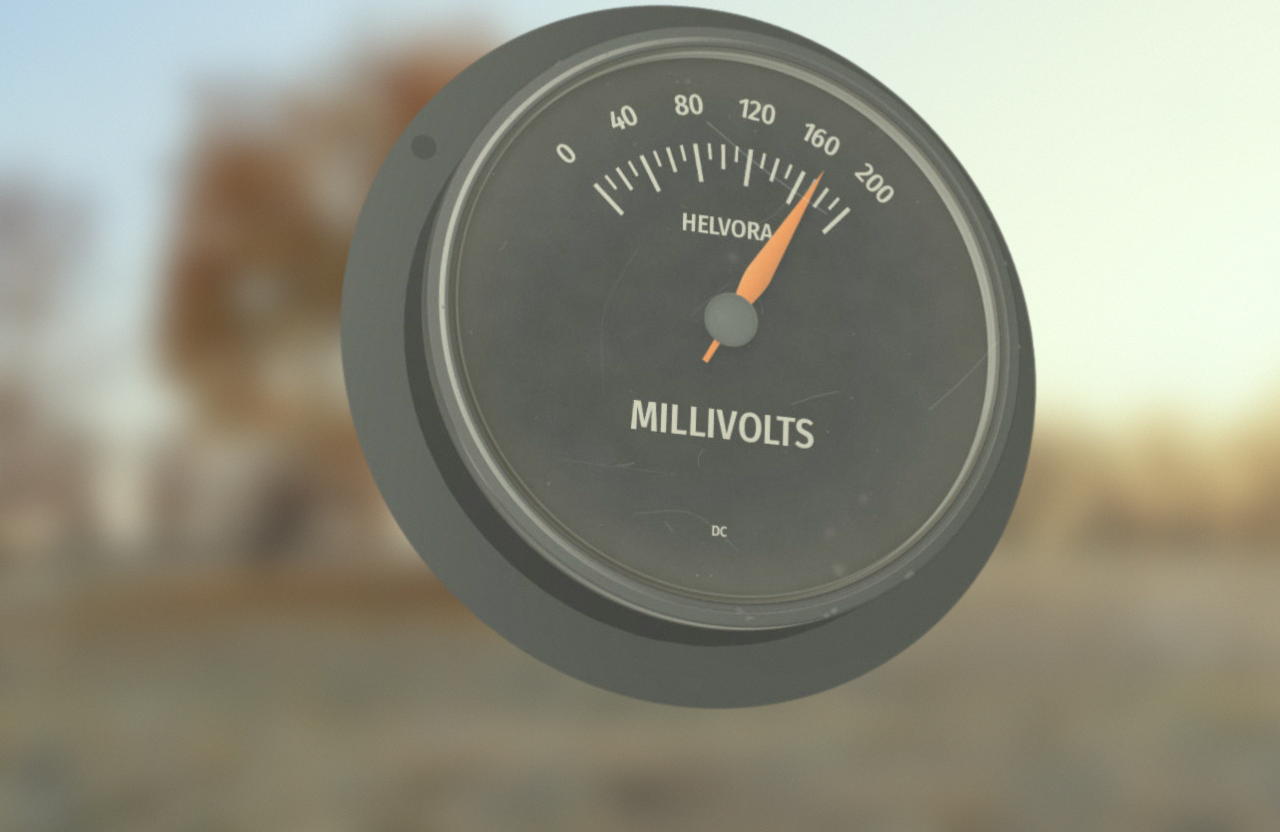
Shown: 170 mV
